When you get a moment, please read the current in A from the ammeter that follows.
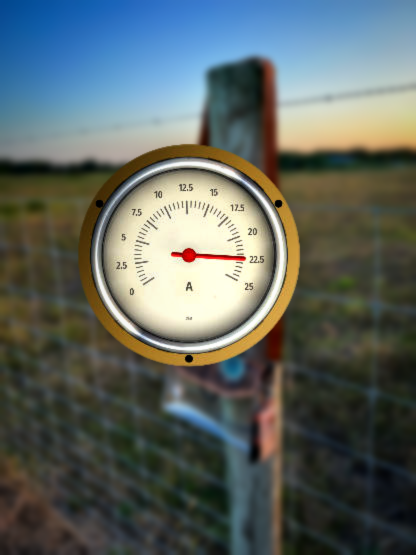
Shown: 22.5 A
